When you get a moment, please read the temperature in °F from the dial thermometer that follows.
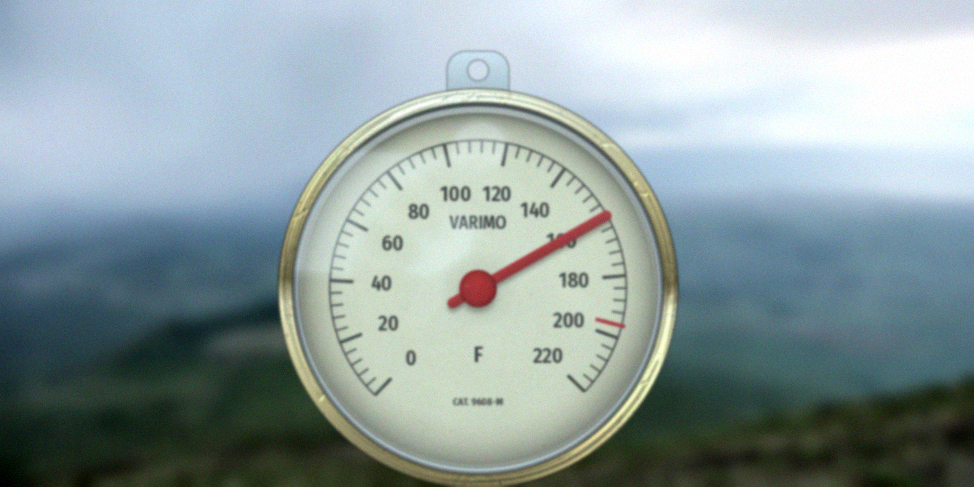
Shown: 160 °F
